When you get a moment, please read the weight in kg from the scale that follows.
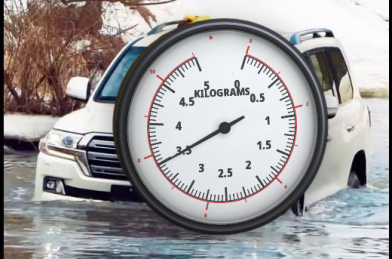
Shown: 3.5 kg
